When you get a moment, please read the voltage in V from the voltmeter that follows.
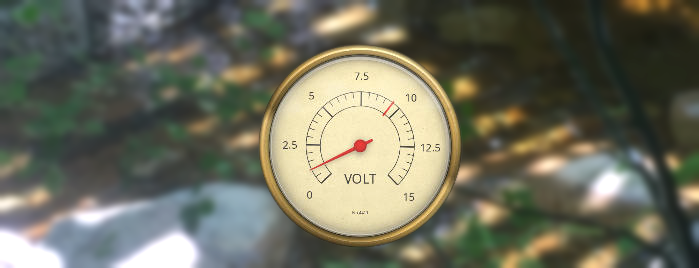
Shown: 1 V
